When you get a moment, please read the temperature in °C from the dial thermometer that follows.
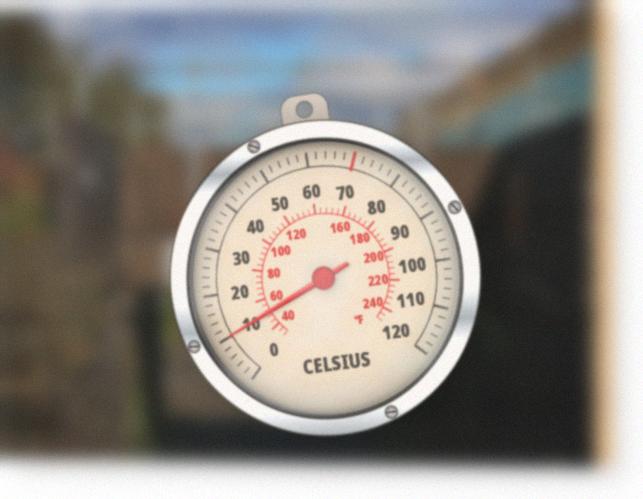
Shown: 10 °C
